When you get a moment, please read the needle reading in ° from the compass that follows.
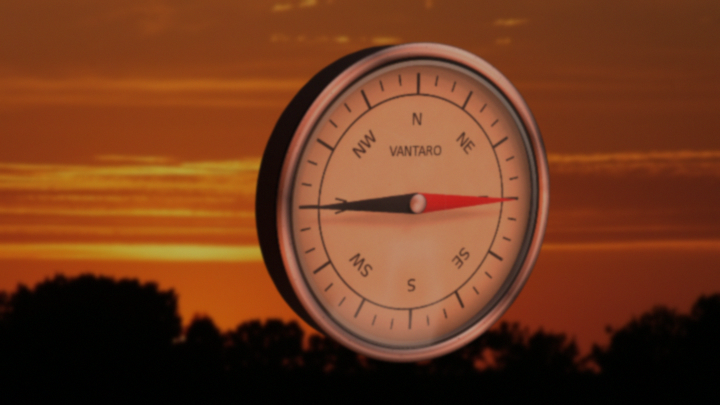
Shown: 90 °
